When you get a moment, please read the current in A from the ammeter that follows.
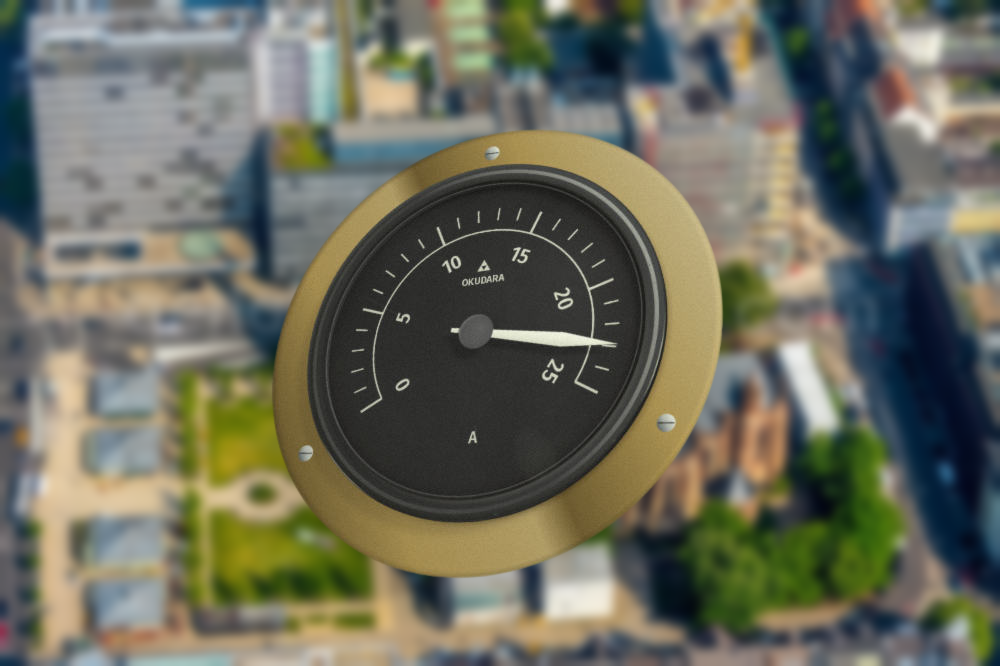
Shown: 23 A
